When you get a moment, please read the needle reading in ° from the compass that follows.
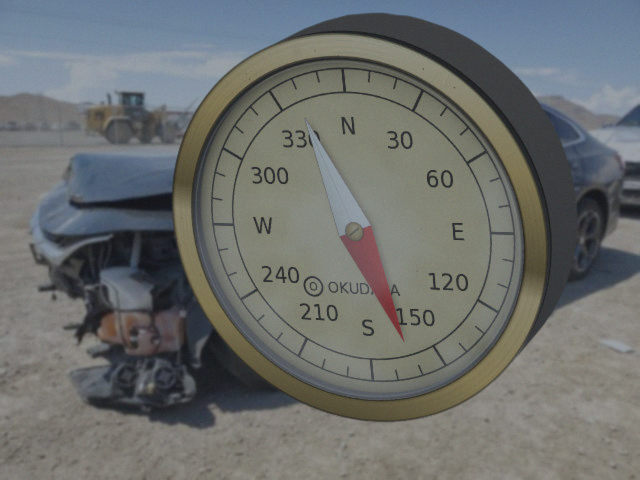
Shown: 160 °
